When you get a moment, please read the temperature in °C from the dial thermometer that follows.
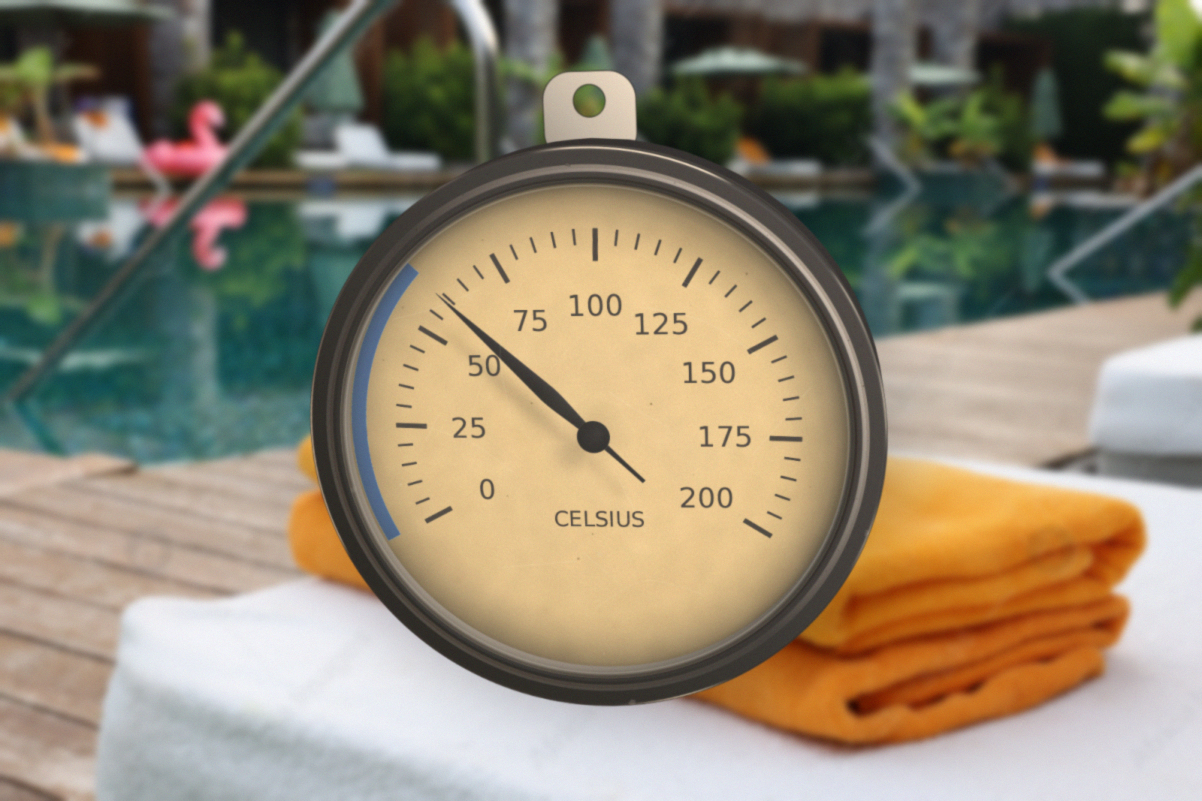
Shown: 60 °C
